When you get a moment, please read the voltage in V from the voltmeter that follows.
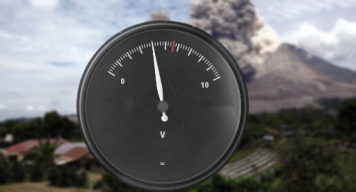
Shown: 4 V
